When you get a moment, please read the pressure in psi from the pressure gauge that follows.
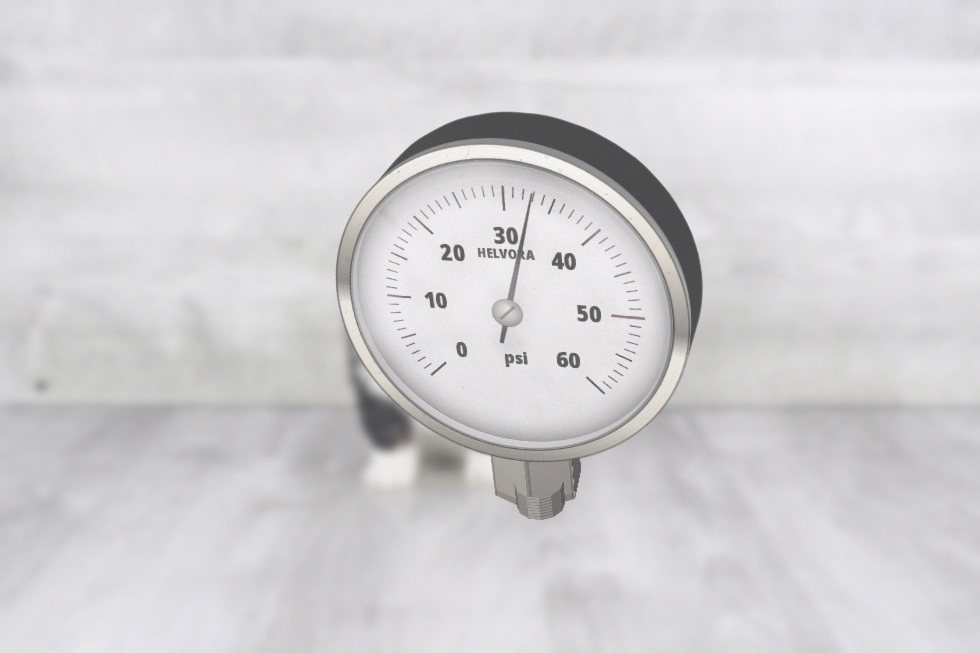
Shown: 33 psi
